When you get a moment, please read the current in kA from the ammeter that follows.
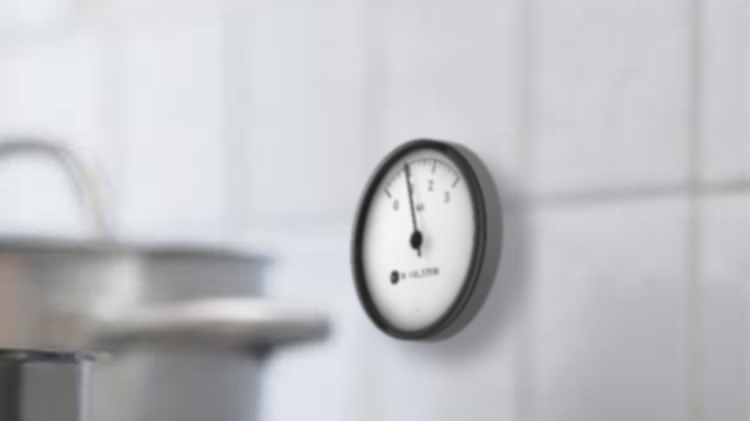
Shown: 1 kA
